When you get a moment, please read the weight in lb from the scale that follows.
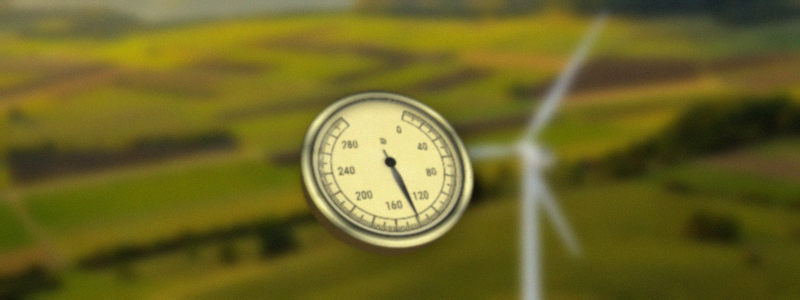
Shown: 140 lb
